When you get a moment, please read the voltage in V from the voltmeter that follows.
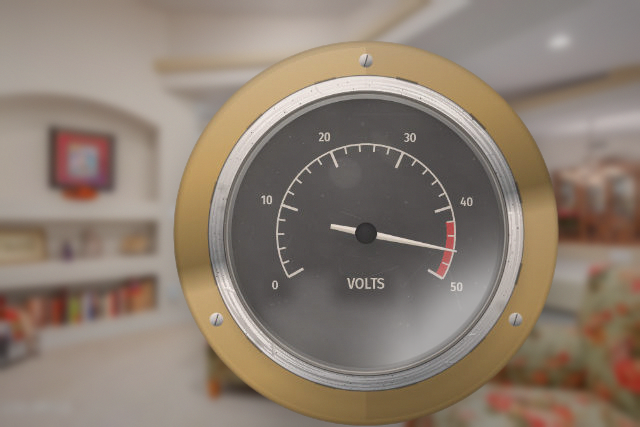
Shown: 46 V
